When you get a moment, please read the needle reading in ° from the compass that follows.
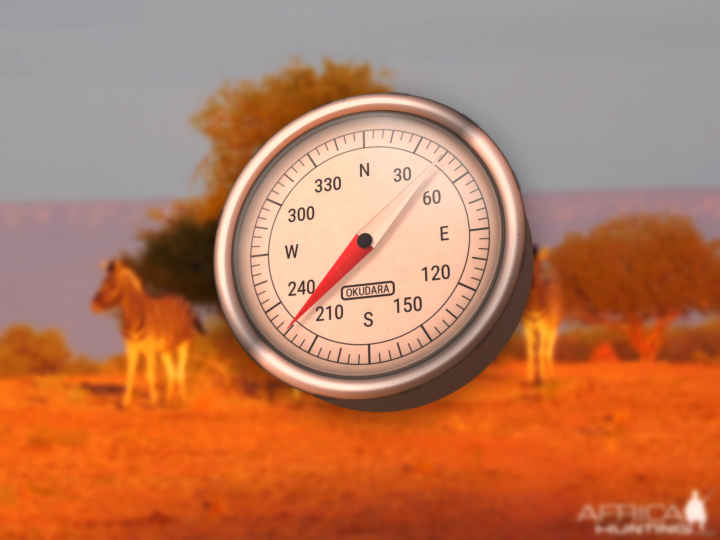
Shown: 225 °
